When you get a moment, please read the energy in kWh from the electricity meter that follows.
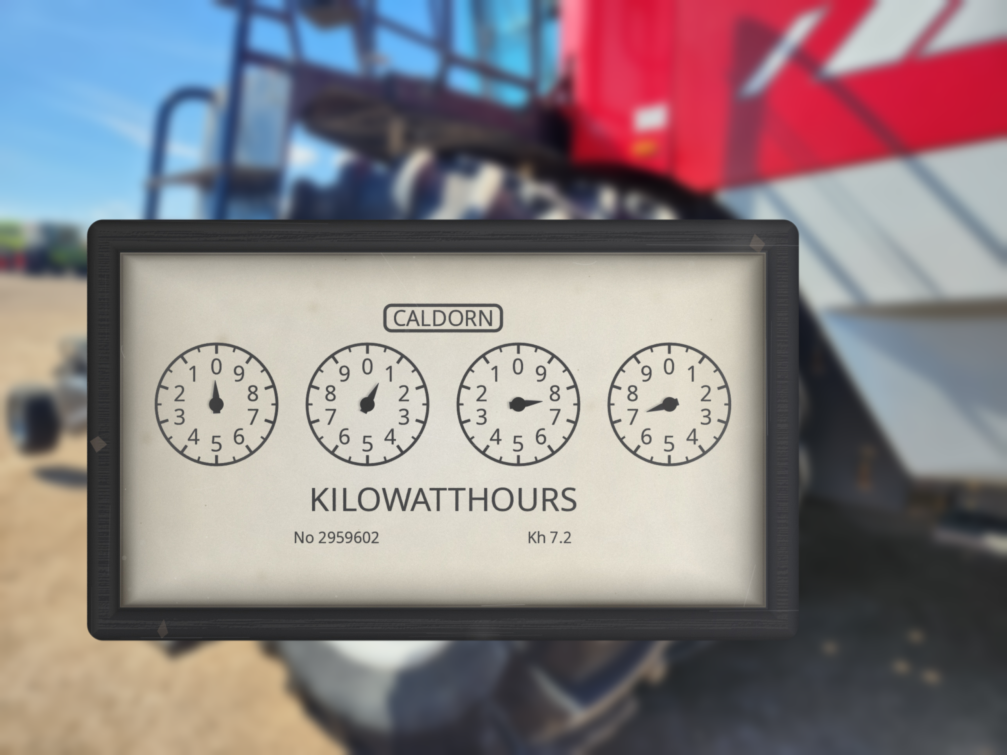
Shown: 77 kWh
